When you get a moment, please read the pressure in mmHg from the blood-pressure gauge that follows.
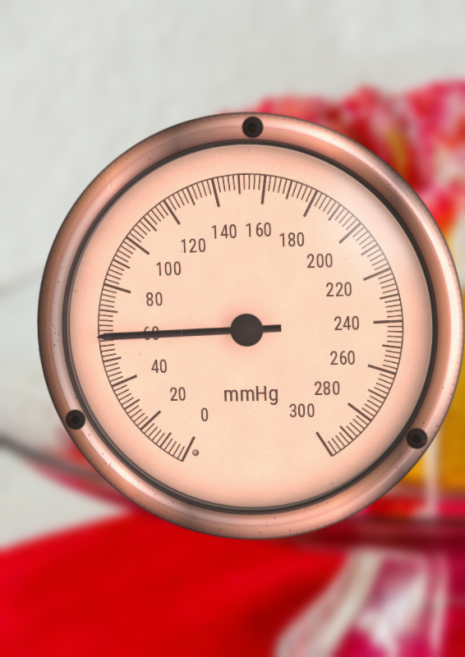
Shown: 60 mmHg
